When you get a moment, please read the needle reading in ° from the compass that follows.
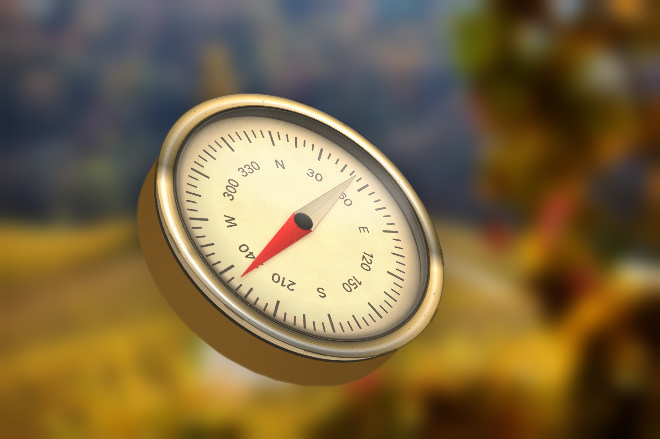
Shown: 232.5 °
